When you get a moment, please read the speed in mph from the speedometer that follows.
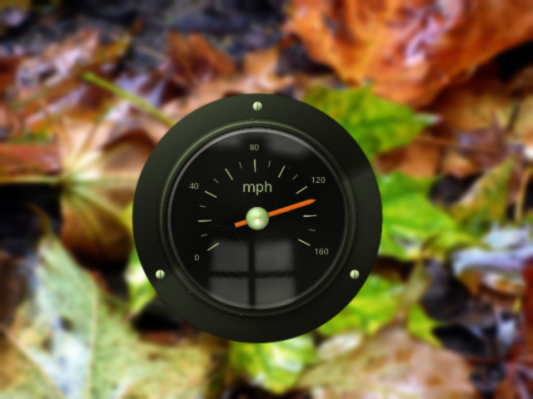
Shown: 130 mph
